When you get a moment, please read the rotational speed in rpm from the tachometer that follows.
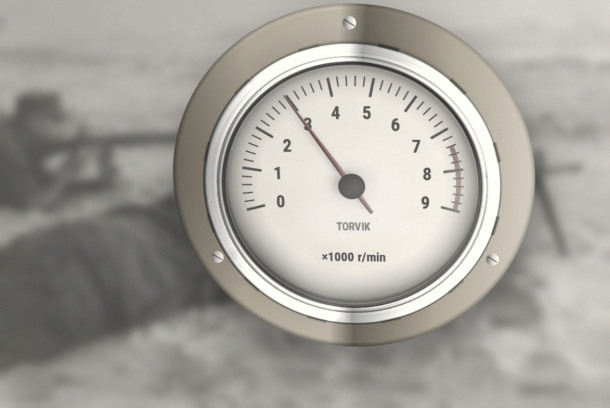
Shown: 3000 rpm
